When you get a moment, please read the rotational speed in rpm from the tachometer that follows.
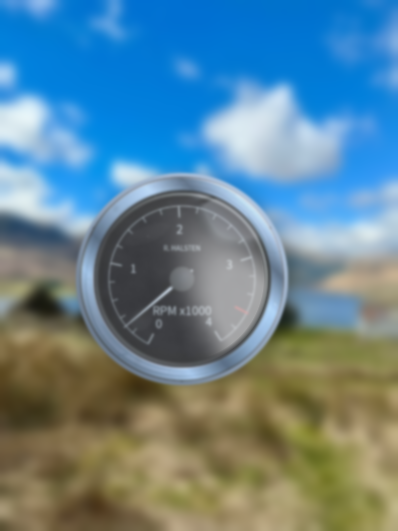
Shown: 300 rpm
